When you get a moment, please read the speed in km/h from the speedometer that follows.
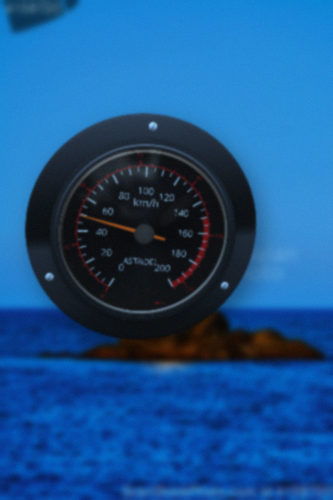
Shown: 50 km/h
